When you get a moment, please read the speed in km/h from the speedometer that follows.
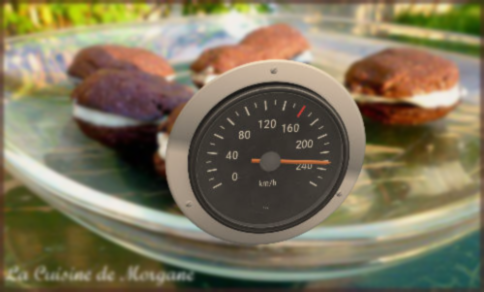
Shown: 230 km/h
